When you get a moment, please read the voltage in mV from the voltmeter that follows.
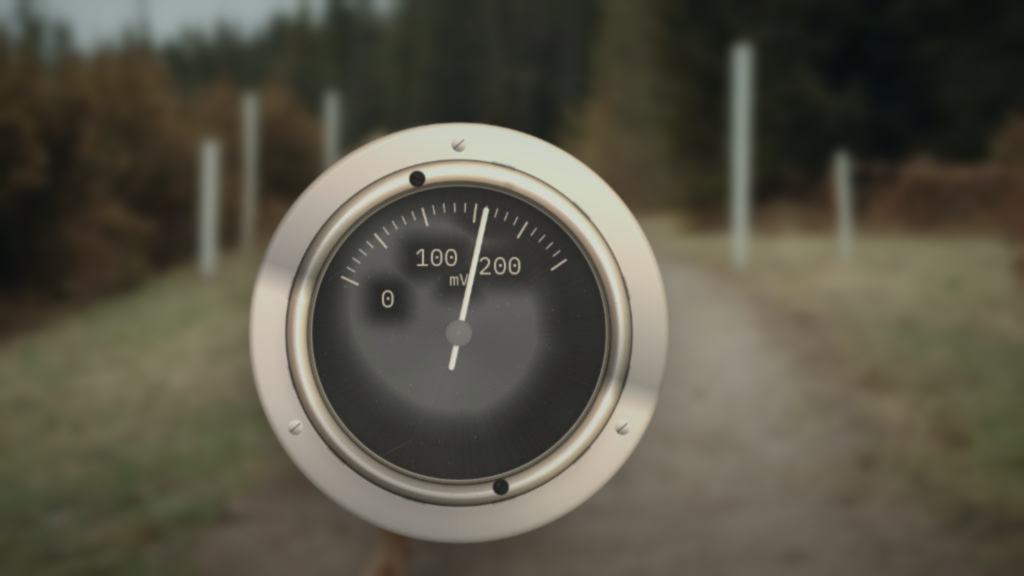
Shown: 160 mV
